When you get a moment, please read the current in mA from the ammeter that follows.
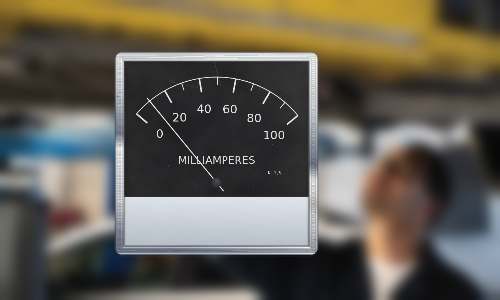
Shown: 10 mA
